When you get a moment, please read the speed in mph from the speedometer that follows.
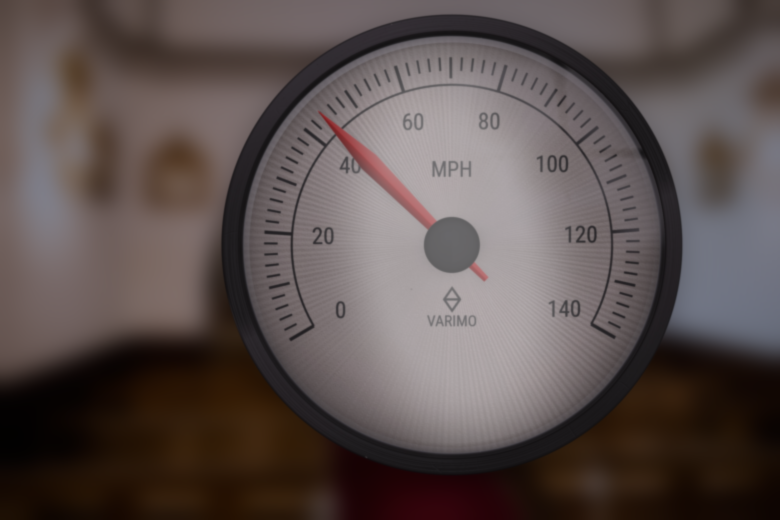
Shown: 44 mph
